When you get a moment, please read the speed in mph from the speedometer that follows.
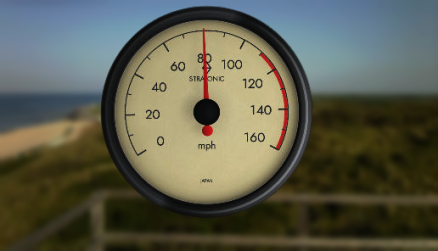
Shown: 80 mph
